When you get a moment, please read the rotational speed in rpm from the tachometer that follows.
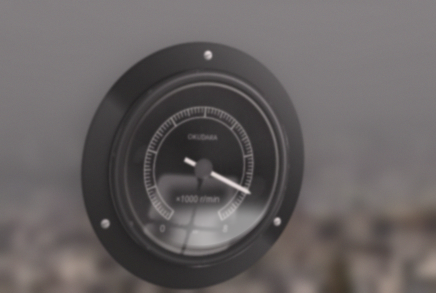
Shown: 7000 rpm
